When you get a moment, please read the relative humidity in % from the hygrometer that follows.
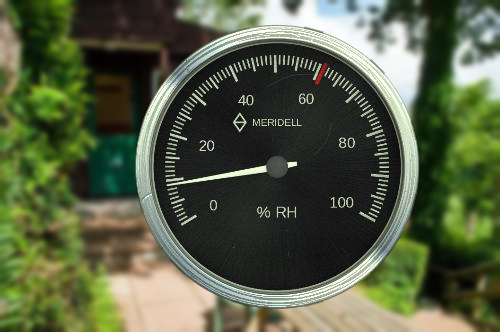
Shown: 9 %
